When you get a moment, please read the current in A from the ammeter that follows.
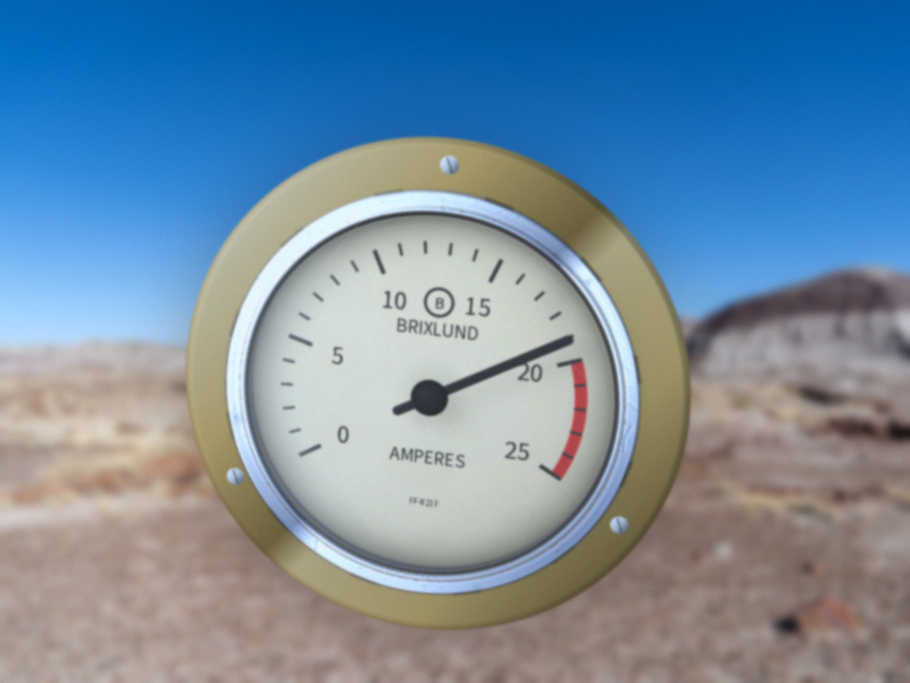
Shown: 19 A
